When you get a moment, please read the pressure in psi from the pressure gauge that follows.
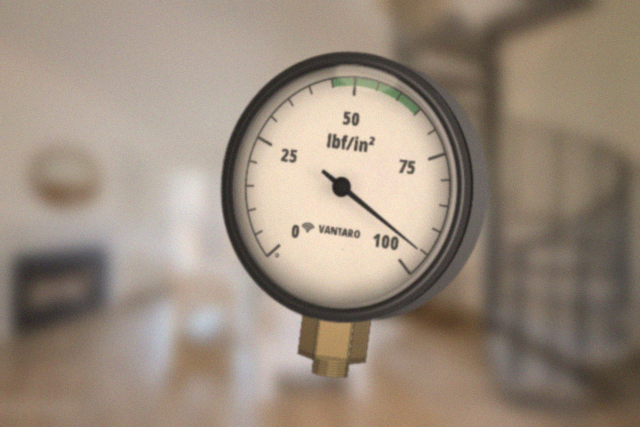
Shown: 95 psi
